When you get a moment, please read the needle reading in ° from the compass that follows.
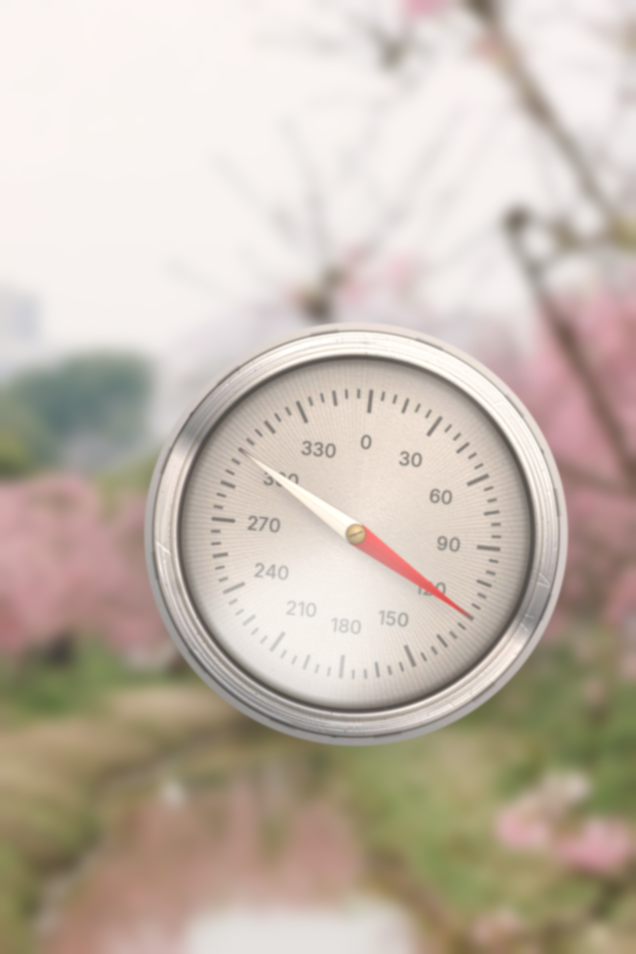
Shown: 120 °
